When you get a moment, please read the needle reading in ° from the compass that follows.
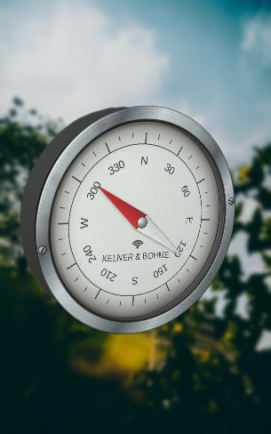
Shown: 305 °
